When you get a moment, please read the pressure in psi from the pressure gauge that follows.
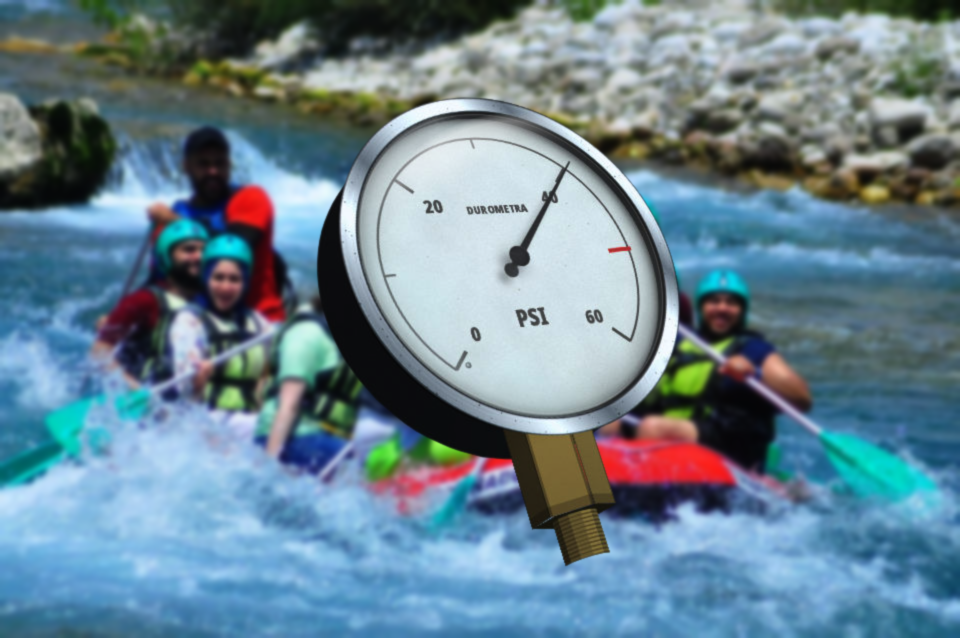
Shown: 40 psi
